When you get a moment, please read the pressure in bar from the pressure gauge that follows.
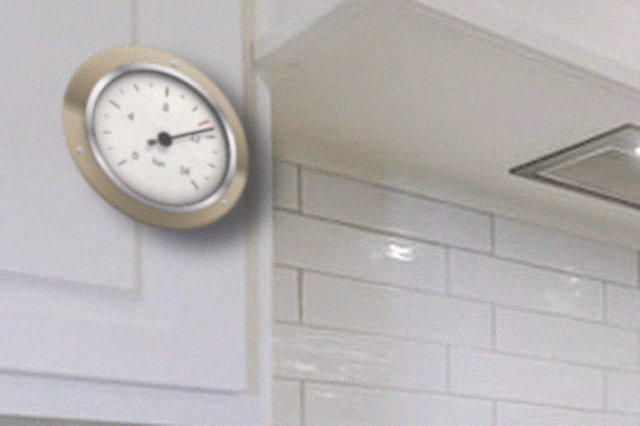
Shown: 11.5 bar
